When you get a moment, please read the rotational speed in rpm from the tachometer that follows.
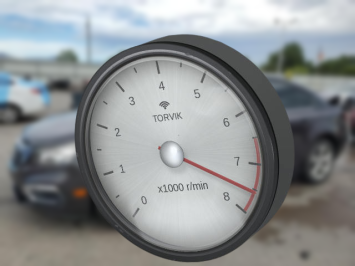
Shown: 7500 rpm
